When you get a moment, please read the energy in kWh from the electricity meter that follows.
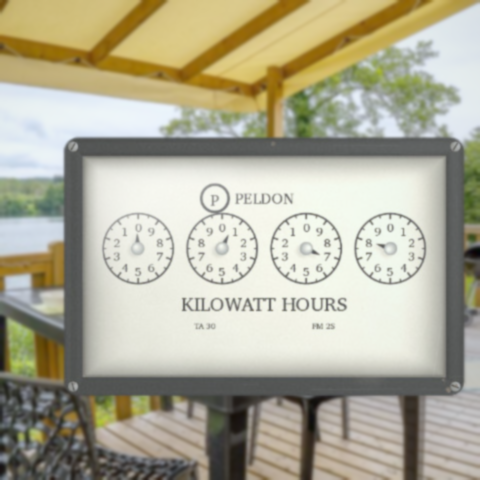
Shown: 68 kWh
